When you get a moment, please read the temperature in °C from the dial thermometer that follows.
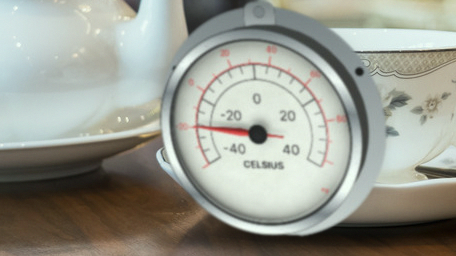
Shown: -28 °C
